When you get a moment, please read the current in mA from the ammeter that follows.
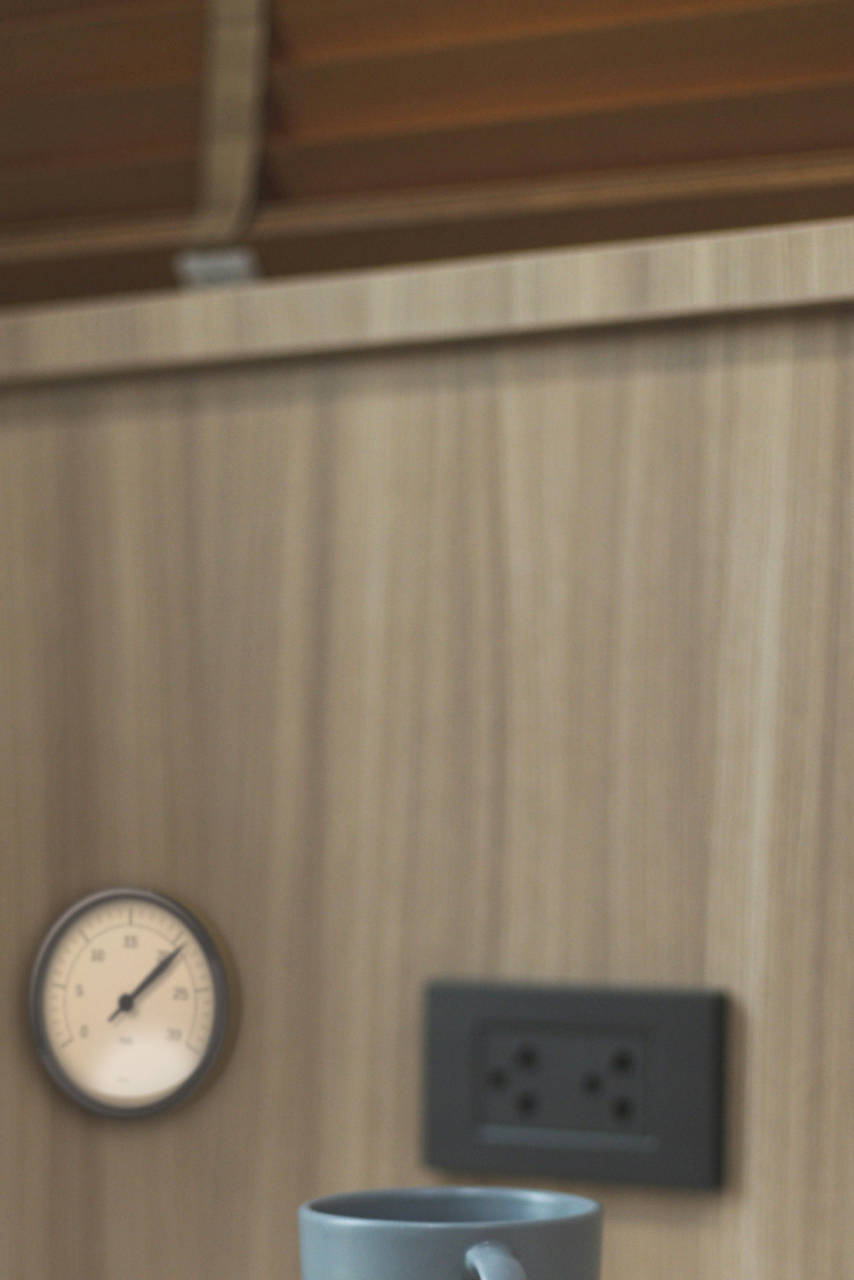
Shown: 21 mA
